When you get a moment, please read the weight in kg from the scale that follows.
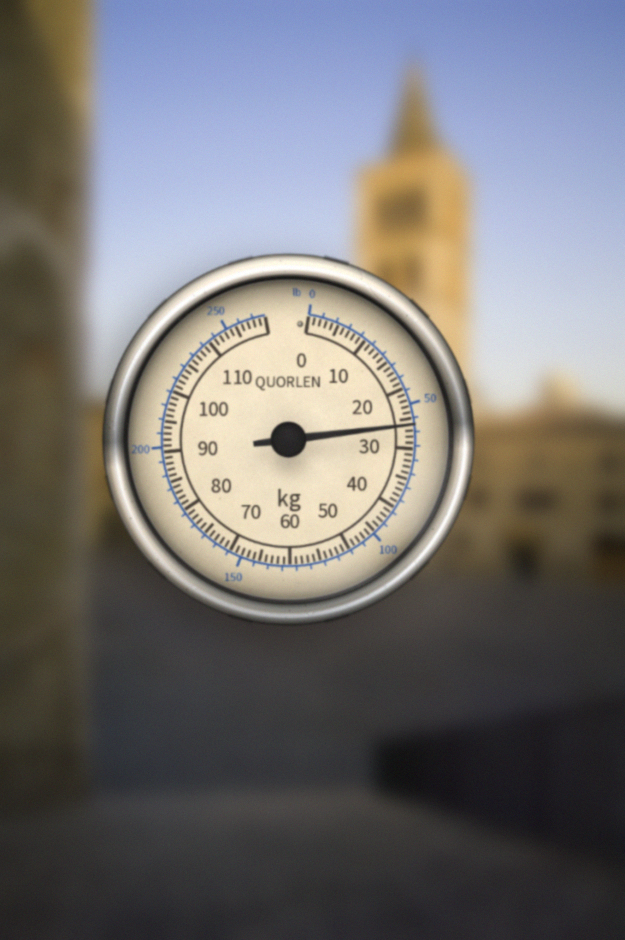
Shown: 26 kg
